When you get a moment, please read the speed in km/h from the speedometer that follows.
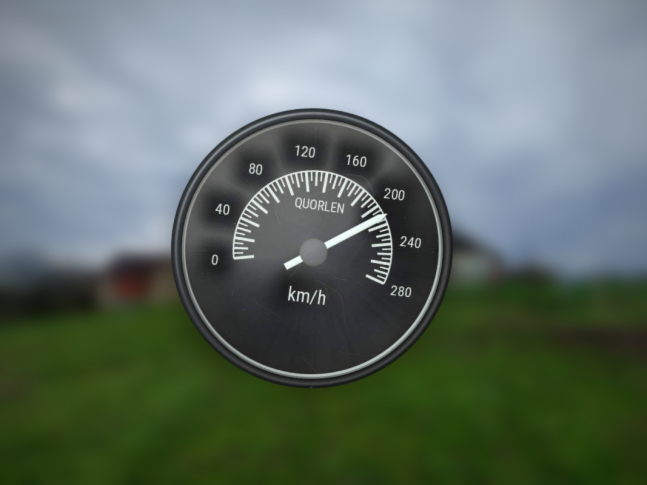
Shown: 210 km/h
